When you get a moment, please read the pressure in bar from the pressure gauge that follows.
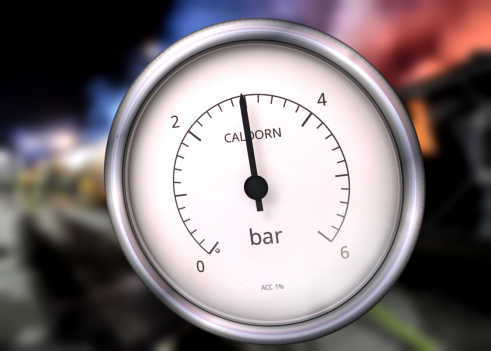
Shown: 3 bar
